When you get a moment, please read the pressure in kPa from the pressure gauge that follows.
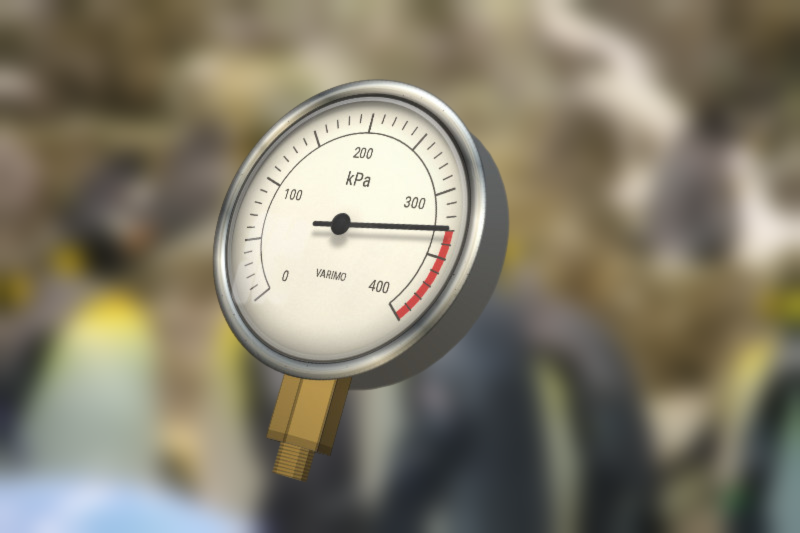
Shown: 330 kPa
